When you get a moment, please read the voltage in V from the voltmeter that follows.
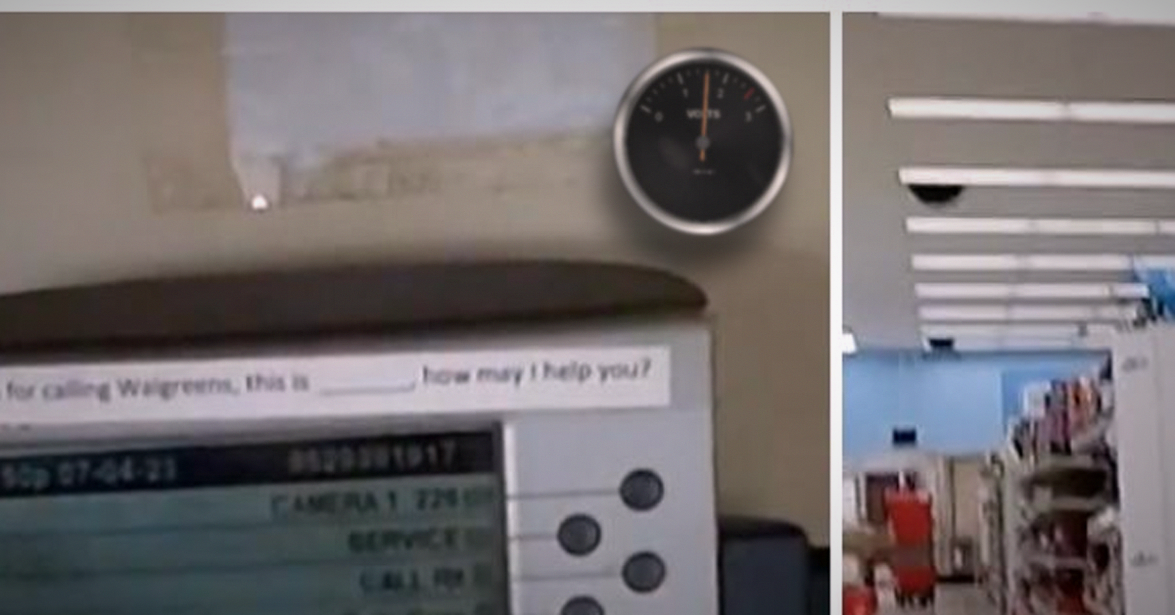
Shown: 1.6 V
